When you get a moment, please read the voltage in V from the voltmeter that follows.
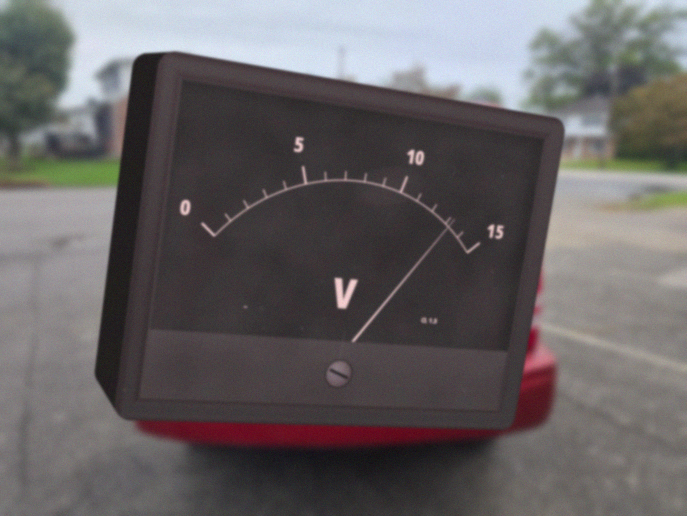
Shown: 13 V
